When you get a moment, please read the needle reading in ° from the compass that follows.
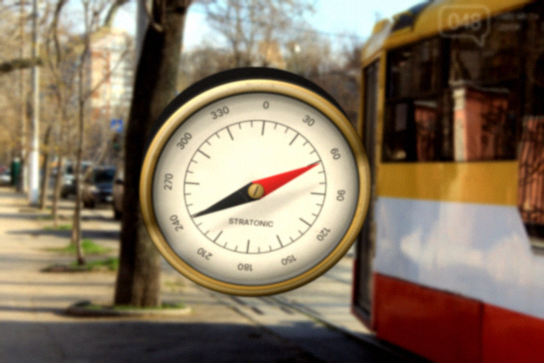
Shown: 60 °
